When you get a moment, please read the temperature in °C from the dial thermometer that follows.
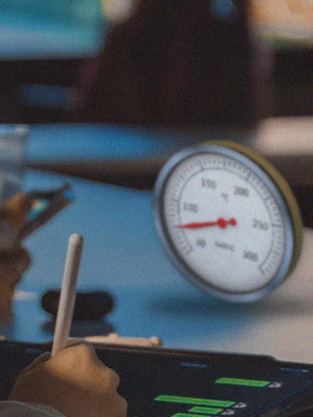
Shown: 75 °C
